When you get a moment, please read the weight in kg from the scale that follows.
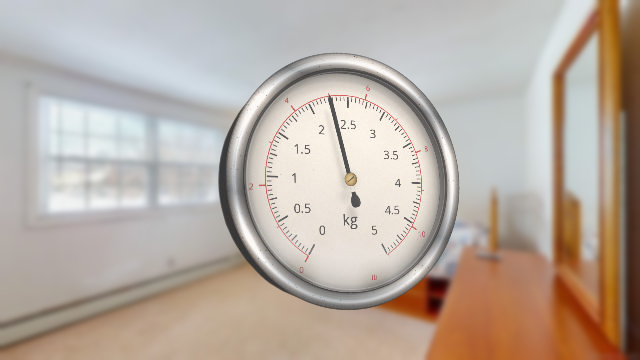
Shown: 2.25 kg
